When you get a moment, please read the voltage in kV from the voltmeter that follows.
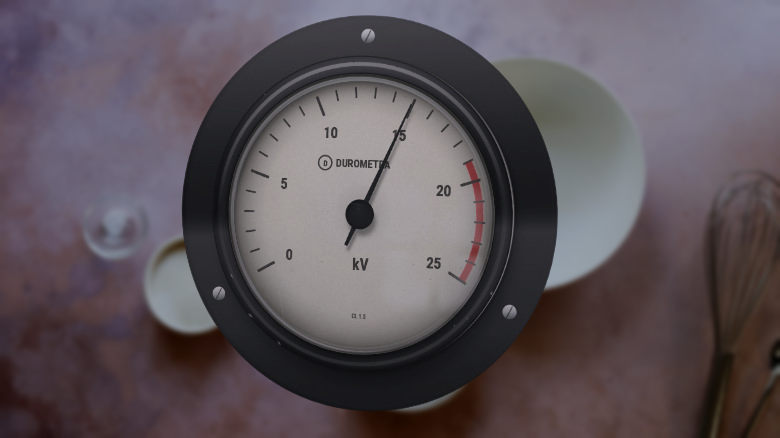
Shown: 15 kV
